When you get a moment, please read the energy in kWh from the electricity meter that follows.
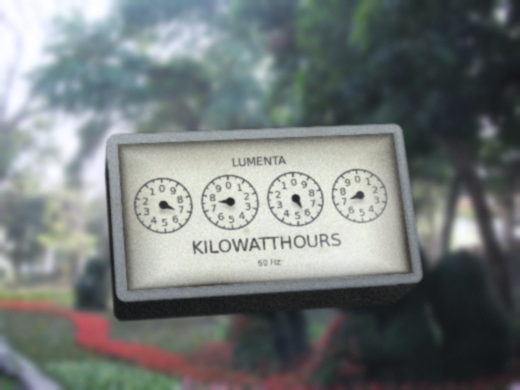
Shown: 6757 kWh
